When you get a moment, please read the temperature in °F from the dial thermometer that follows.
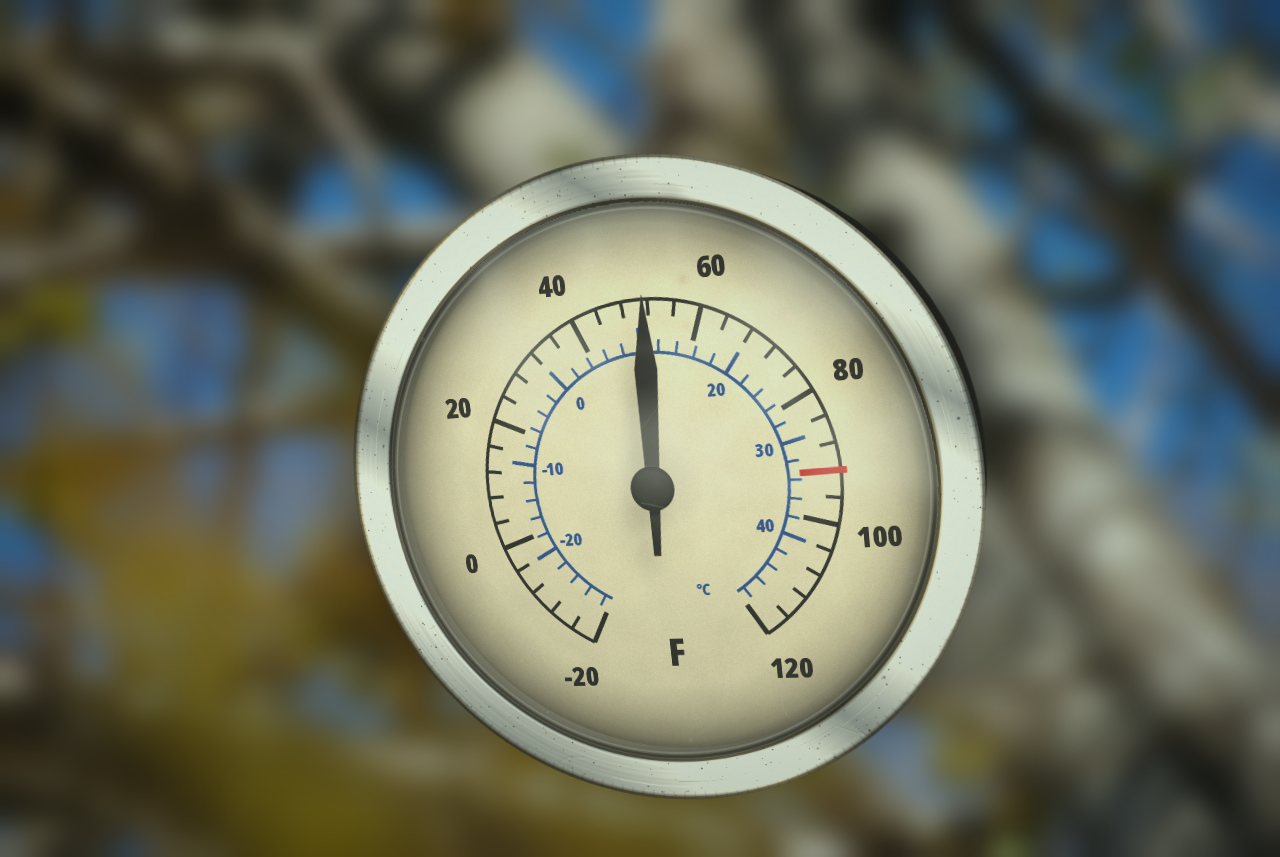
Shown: 52 °F
